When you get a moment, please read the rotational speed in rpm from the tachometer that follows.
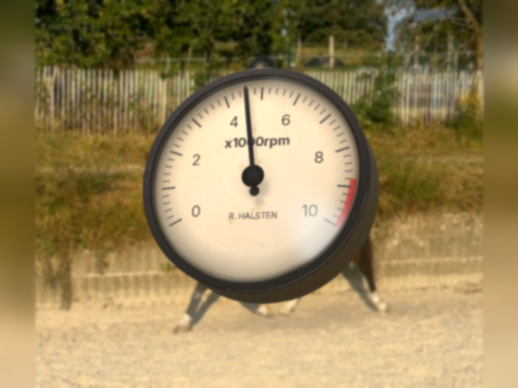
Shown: 4600 rpm
